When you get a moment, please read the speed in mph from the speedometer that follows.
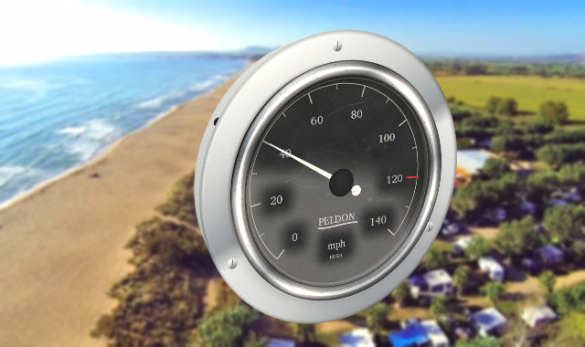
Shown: 40 mph
